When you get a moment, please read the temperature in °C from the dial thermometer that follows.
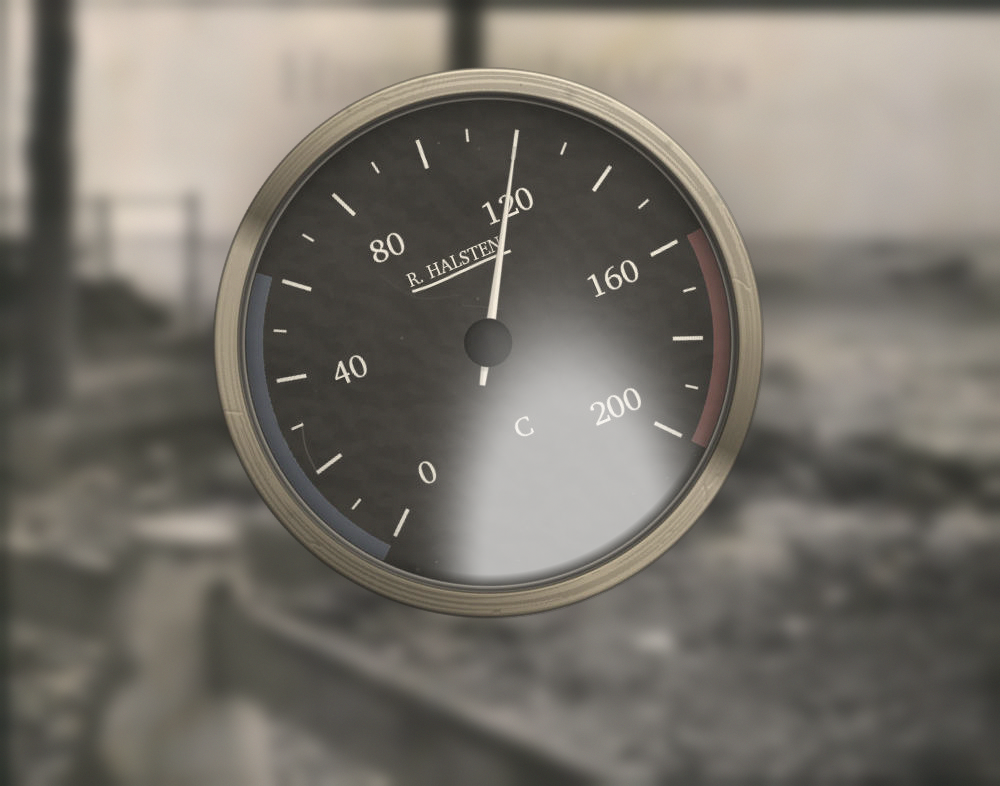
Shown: 120 °C
